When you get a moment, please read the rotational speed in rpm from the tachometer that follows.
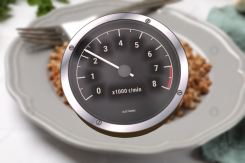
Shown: 2250 rpm
